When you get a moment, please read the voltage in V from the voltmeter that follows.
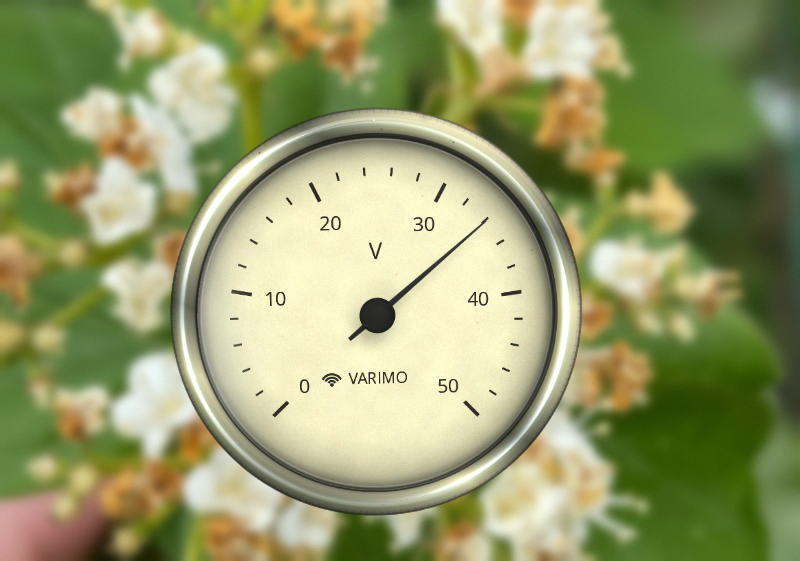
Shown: 34 V
